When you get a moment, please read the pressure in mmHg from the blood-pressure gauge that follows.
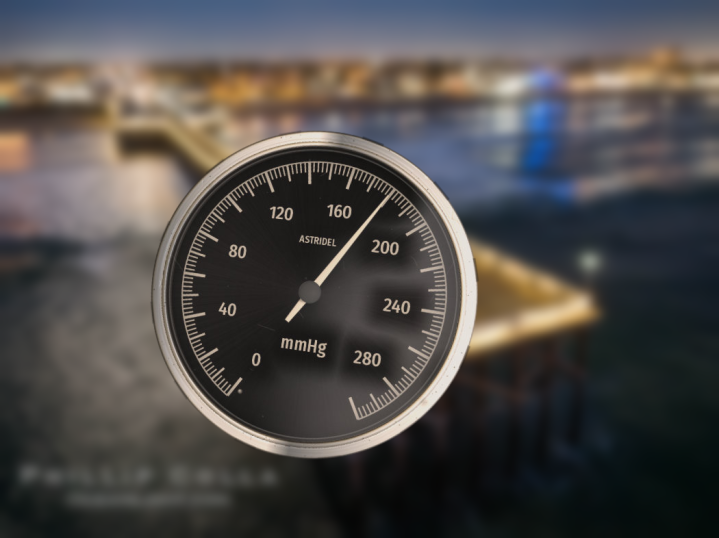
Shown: 180 mmHg
